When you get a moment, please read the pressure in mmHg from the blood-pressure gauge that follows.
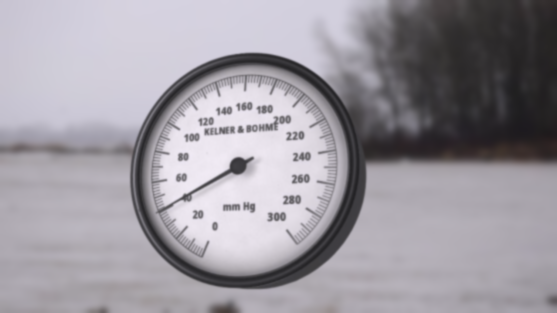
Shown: 40 mmHg
